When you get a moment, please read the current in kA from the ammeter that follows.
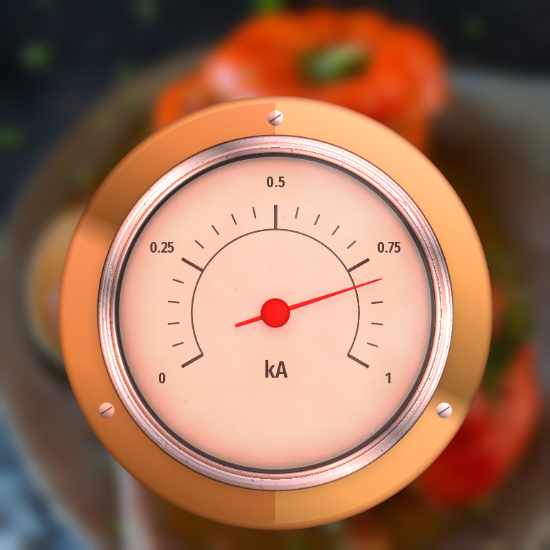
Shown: 0.8 kA
